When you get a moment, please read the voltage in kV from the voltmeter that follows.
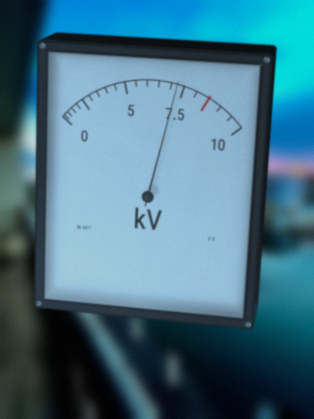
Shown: 7.25 kV
